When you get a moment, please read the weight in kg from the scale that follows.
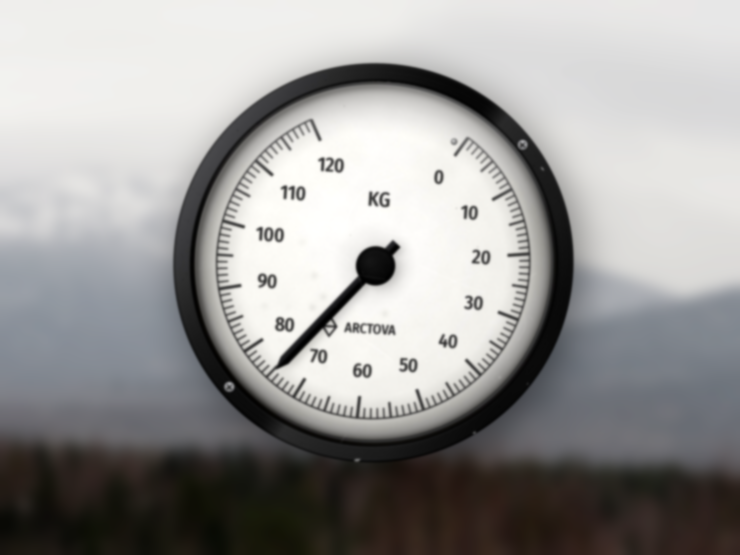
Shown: 75 kg
